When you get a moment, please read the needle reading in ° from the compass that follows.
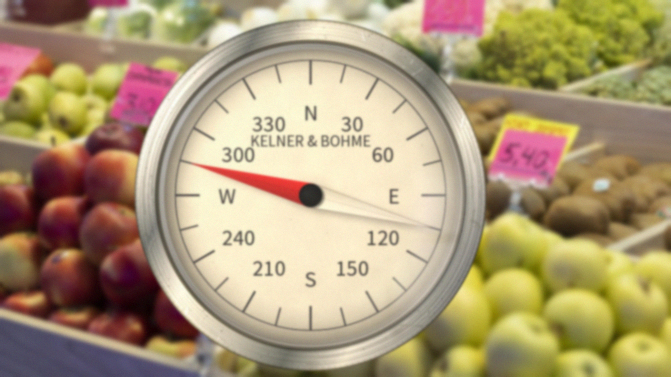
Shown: 285 °
